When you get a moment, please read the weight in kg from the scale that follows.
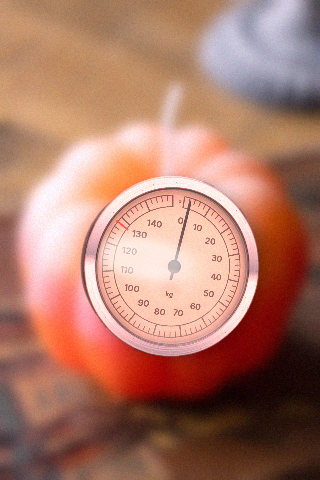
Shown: 2 kg
